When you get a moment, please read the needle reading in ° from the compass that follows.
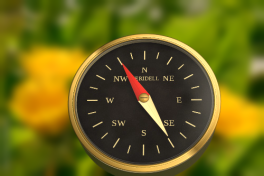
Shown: 330 °
